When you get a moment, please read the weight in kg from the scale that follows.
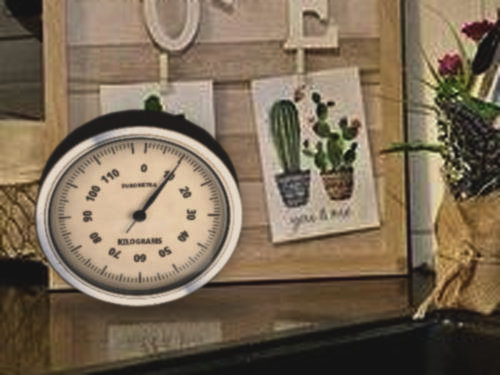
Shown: 10 kg
